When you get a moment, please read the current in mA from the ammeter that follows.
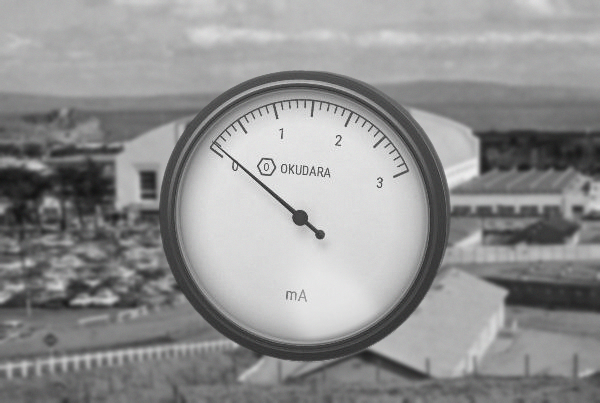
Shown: 0.1 mA
